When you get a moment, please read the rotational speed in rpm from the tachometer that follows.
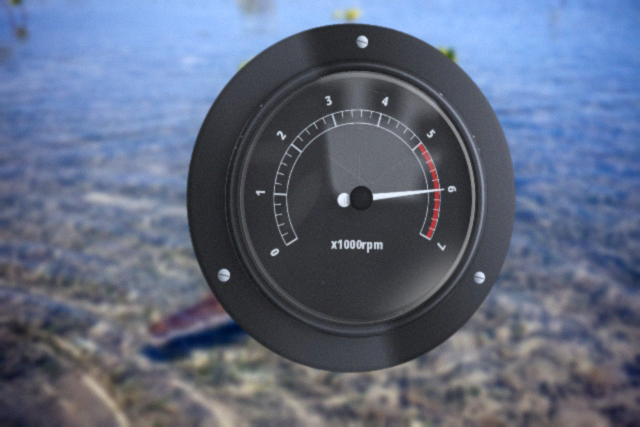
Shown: 6000 rpm
